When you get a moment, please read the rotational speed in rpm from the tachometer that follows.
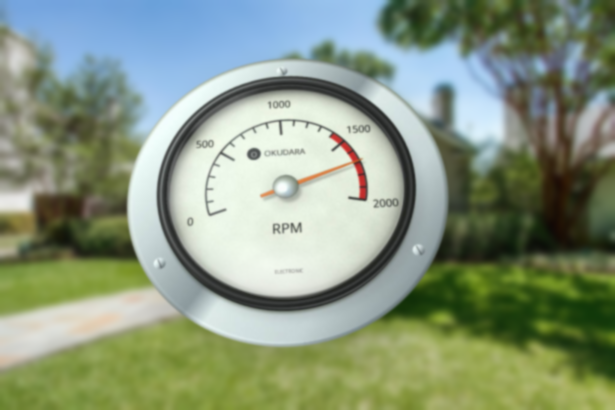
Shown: 1700 rpm
